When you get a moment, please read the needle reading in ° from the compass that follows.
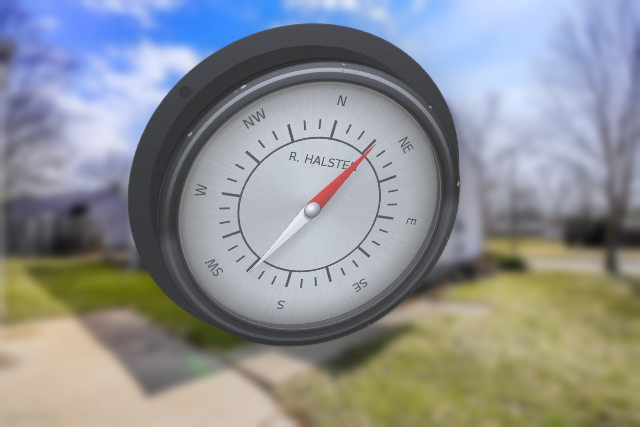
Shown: 30 °
